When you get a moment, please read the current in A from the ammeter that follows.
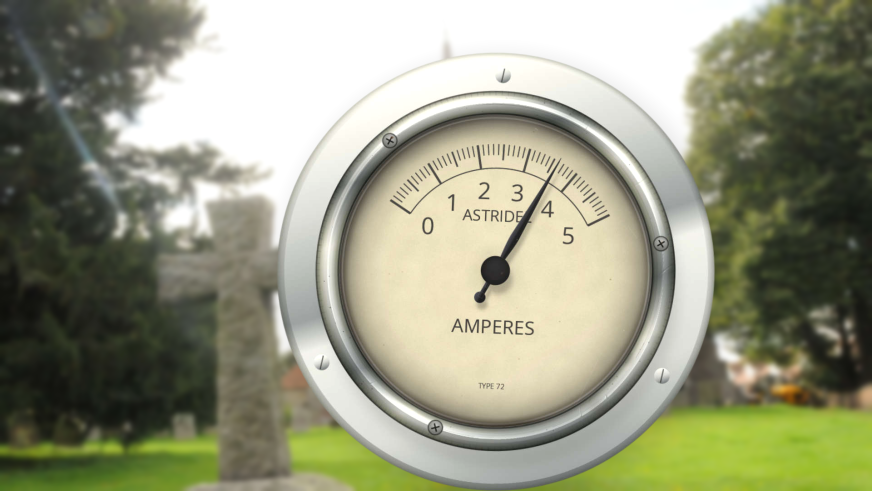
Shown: 3.6 A
